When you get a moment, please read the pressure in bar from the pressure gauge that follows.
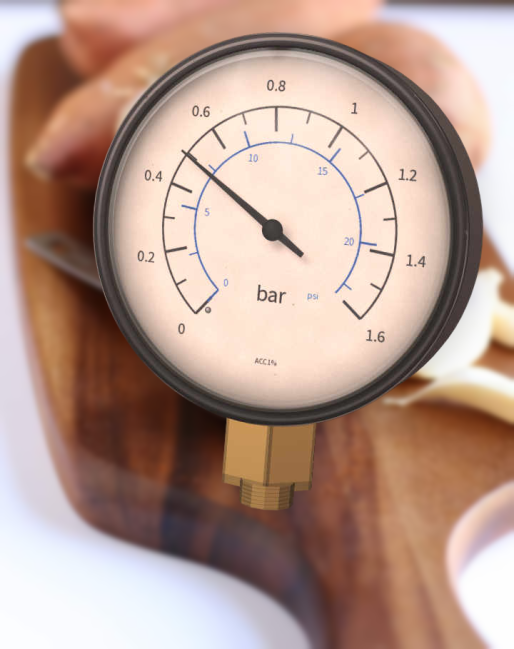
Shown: 0.5 bar
